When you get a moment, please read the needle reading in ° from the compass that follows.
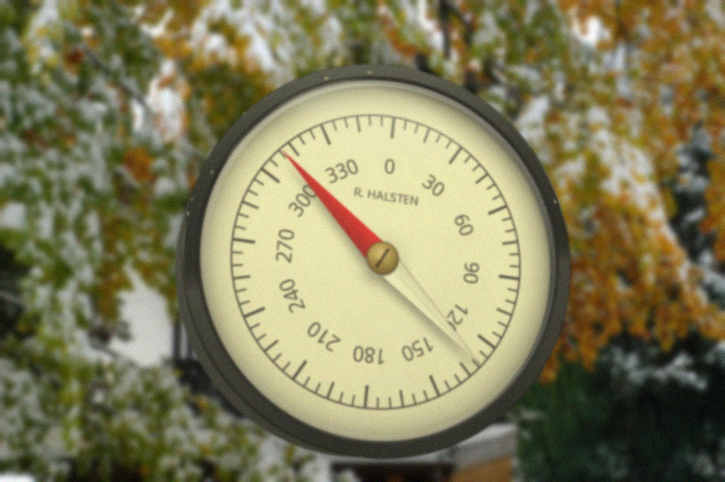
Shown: 310 °
